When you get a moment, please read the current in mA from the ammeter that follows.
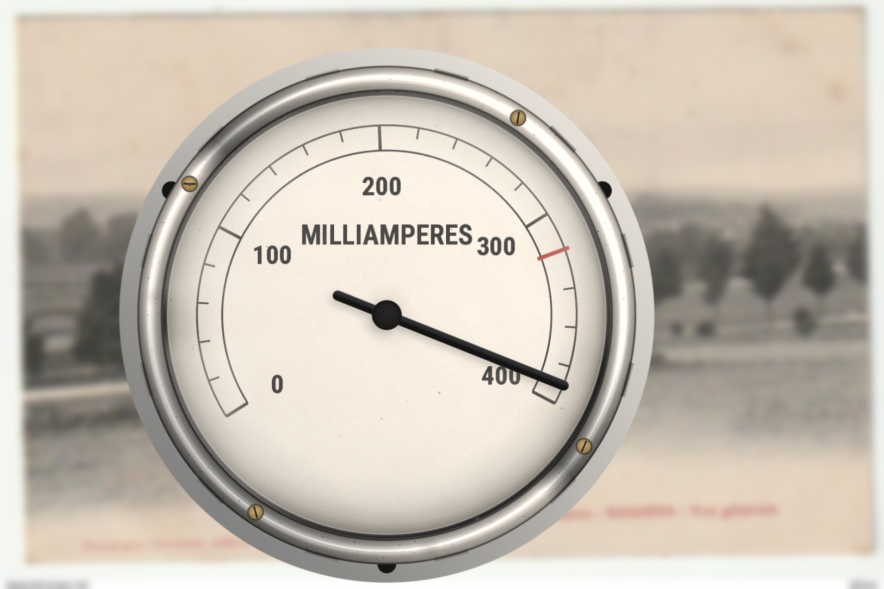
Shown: 390 mA
